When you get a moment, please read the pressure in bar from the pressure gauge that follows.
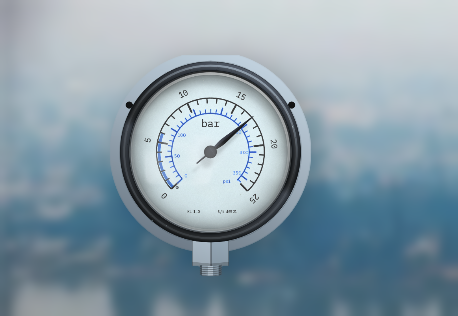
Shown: 17 bar
